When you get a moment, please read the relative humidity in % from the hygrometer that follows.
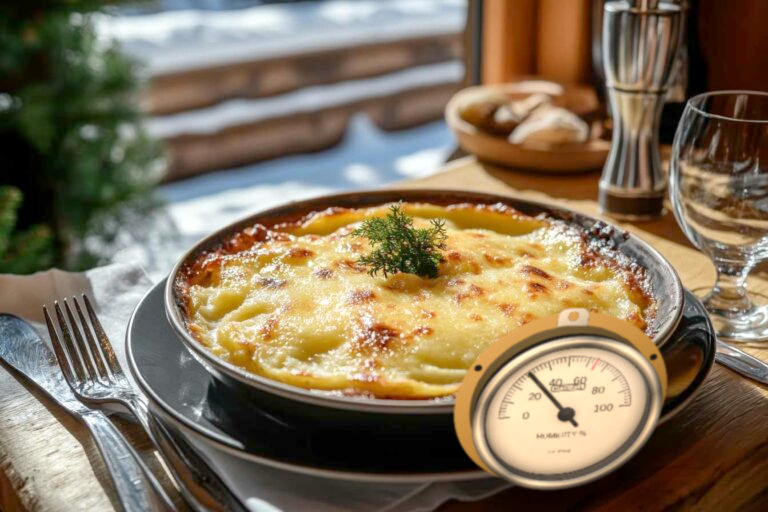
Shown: 30 %
